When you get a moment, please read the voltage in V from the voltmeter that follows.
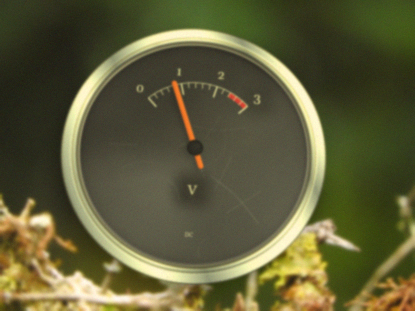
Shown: 0.8 V
